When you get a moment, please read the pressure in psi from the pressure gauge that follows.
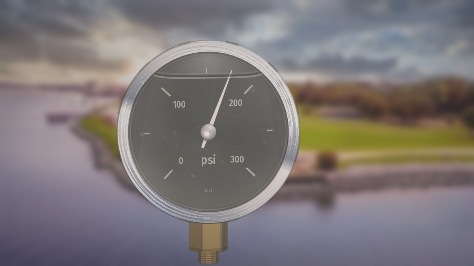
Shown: 175 psi
